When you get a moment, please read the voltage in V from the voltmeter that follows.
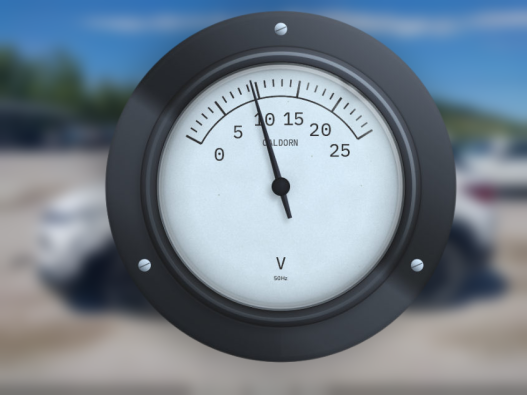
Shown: 9.5 V
